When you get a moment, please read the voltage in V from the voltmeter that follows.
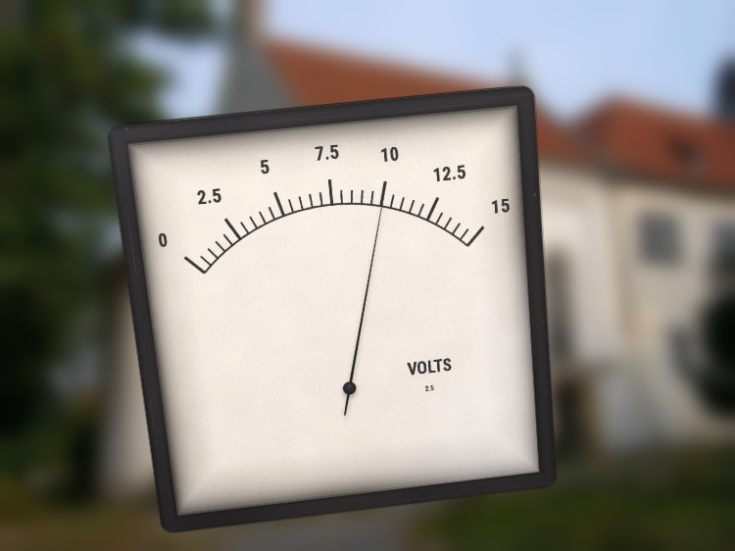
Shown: 10 V
